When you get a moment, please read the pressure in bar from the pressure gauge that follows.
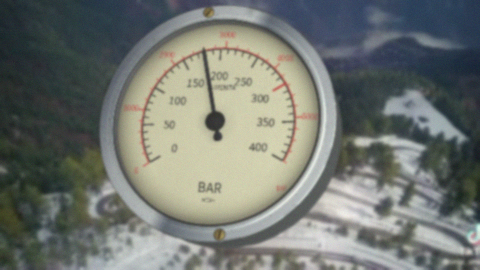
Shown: 180 bar
